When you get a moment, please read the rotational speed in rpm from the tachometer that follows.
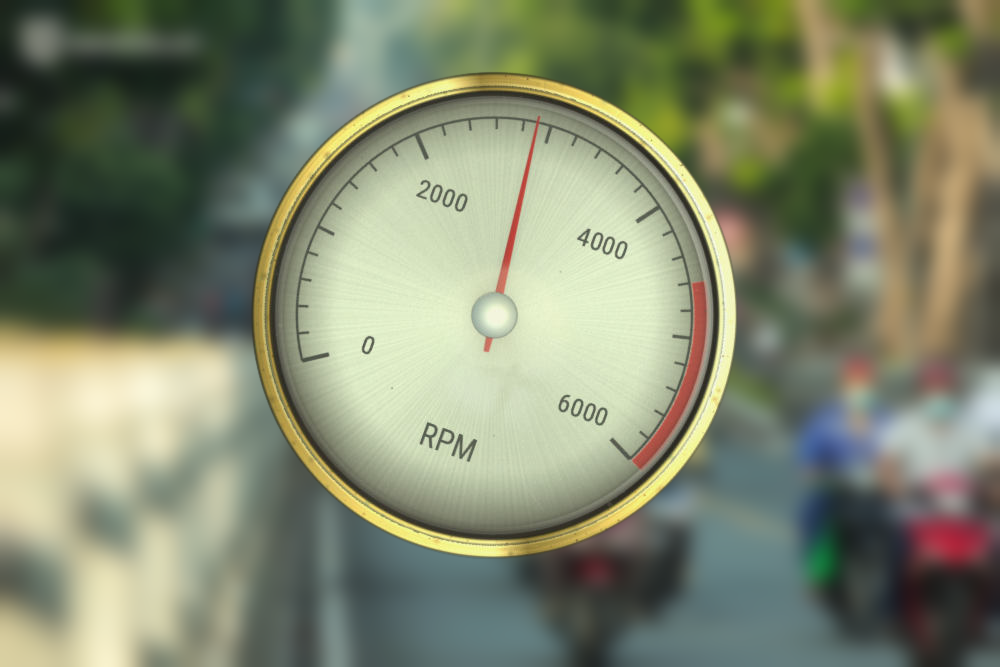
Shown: 2900 rpm
